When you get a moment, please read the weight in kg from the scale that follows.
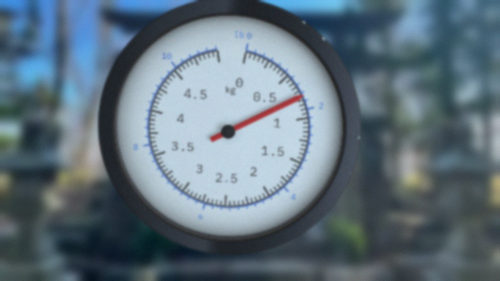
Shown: 0.75 kg
